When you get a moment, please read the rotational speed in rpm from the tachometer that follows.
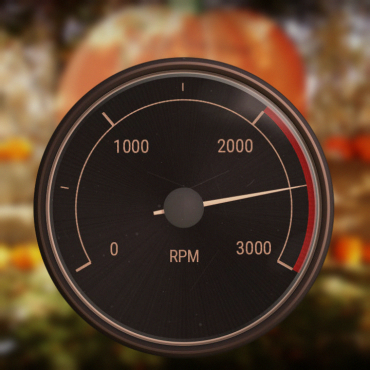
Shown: 2500 rpm
